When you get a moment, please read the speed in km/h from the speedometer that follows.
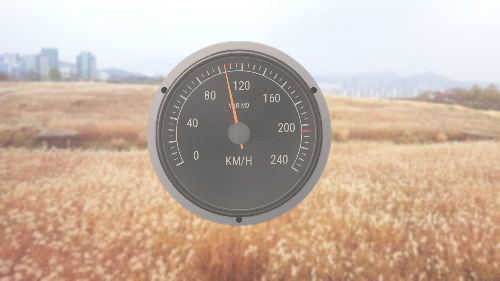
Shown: 105 km/h
